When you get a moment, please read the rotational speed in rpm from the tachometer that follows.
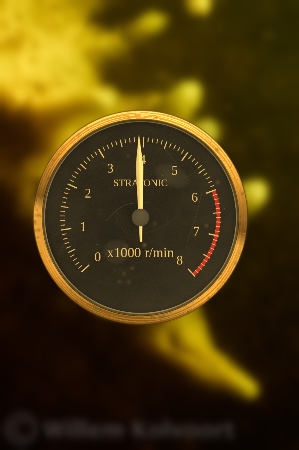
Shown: 3900 rpm
